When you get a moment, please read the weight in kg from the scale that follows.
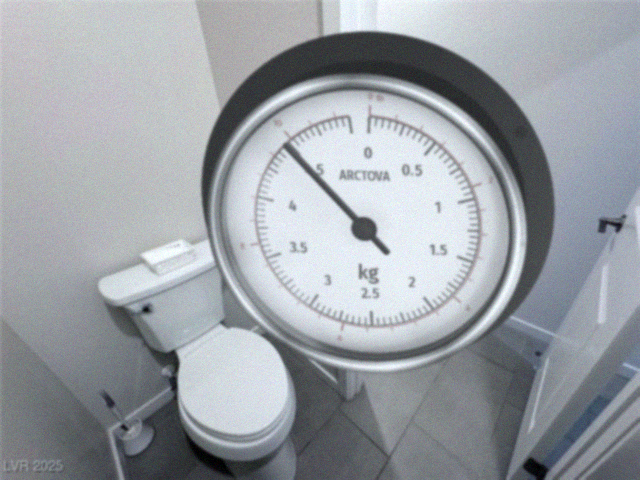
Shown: 4.5 kg
